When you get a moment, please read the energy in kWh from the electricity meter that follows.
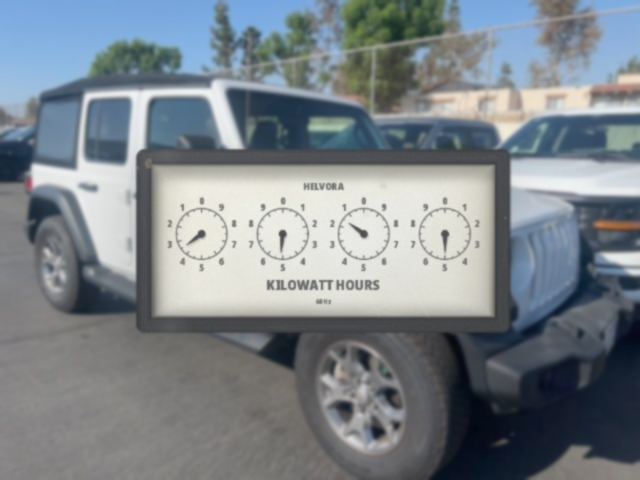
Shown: 3515 kWh
